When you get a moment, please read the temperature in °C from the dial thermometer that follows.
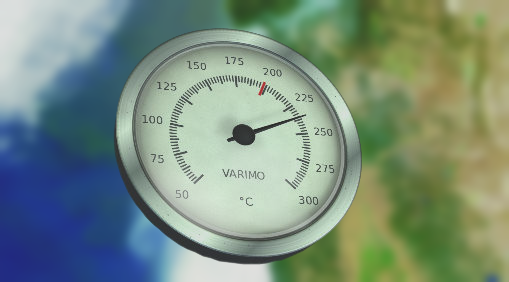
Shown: 237.5 °C
